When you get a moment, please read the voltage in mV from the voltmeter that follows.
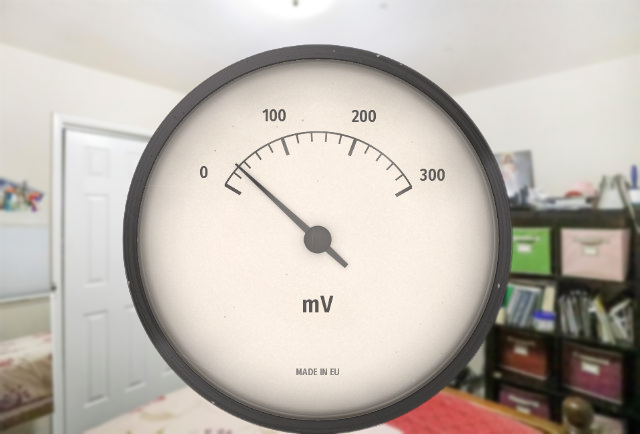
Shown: 30 mV
